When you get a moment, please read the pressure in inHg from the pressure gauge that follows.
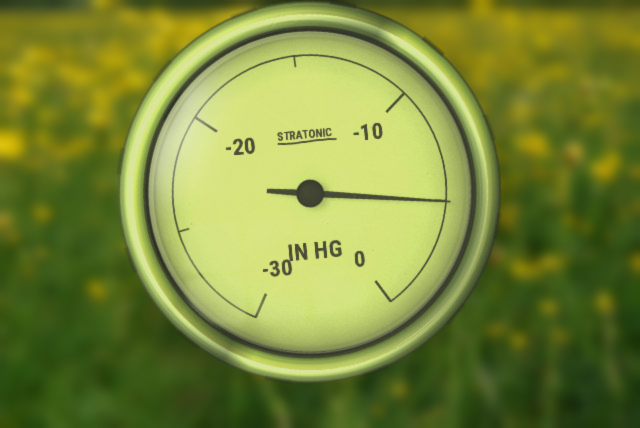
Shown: -5 inHg
